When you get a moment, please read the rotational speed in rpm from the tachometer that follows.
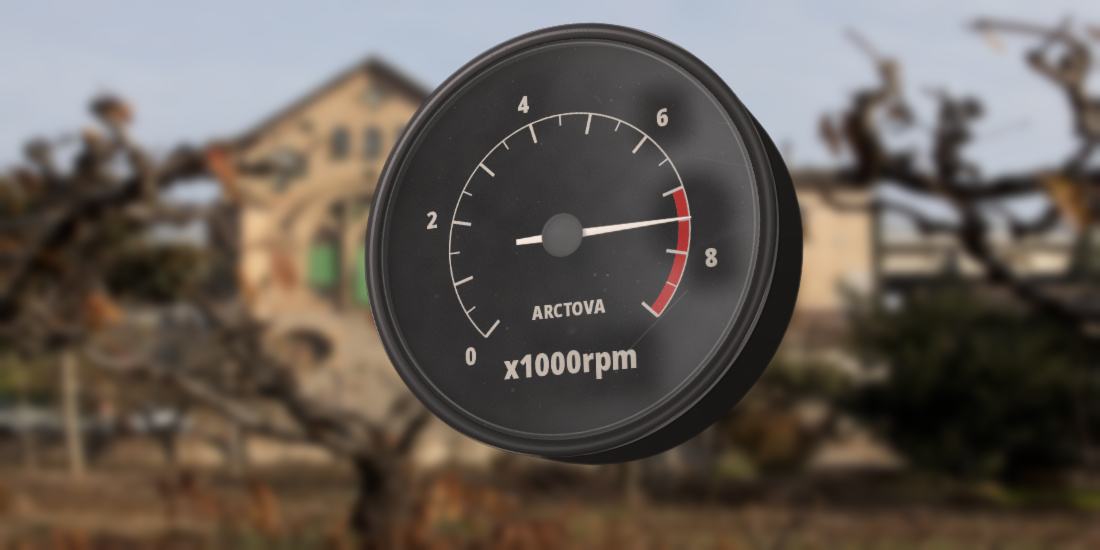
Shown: 7500 rpm
